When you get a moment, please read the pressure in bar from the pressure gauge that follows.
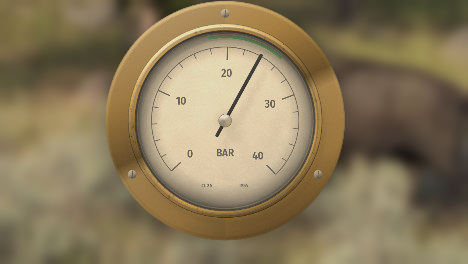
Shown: 24 bar
